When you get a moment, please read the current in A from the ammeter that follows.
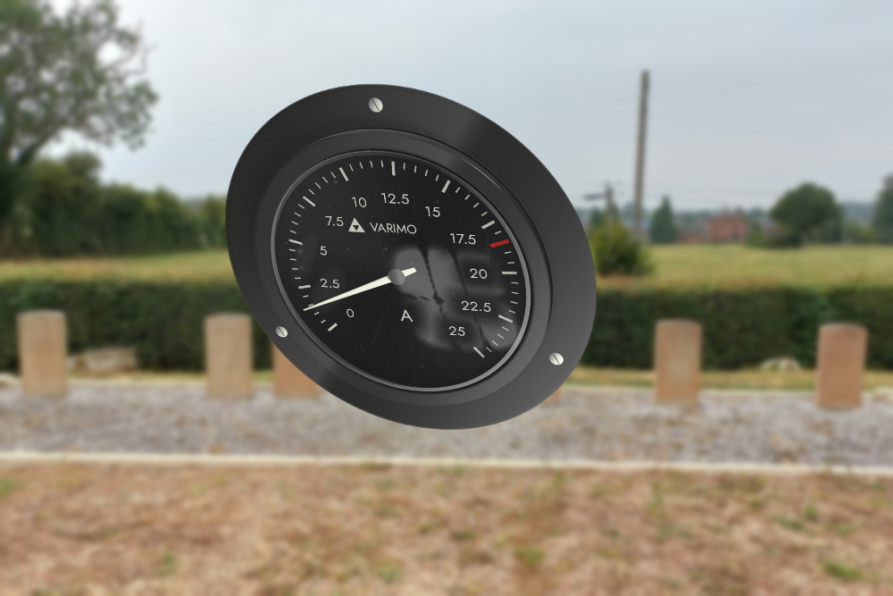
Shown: 1.5 A
